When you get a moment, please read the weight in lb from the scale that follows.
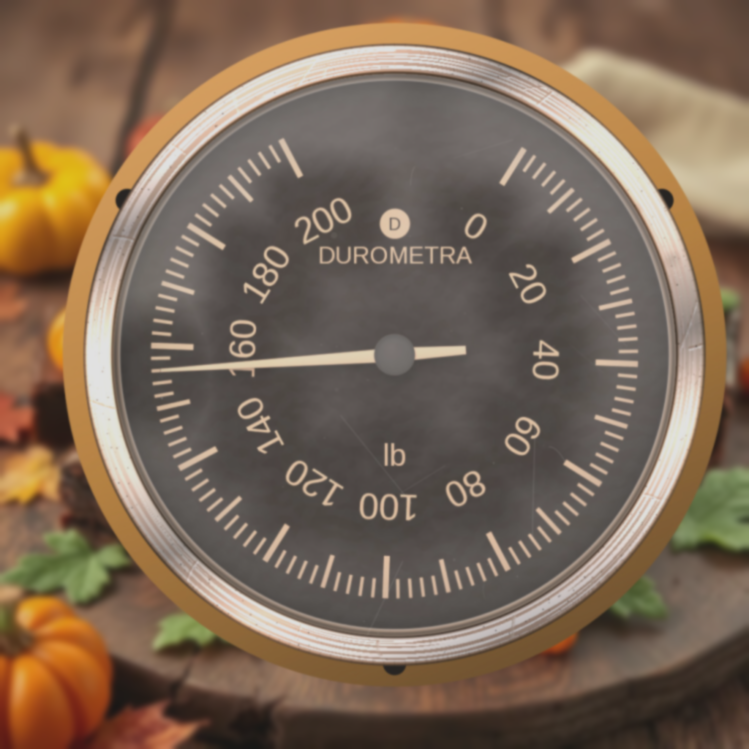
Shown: 156 lb
